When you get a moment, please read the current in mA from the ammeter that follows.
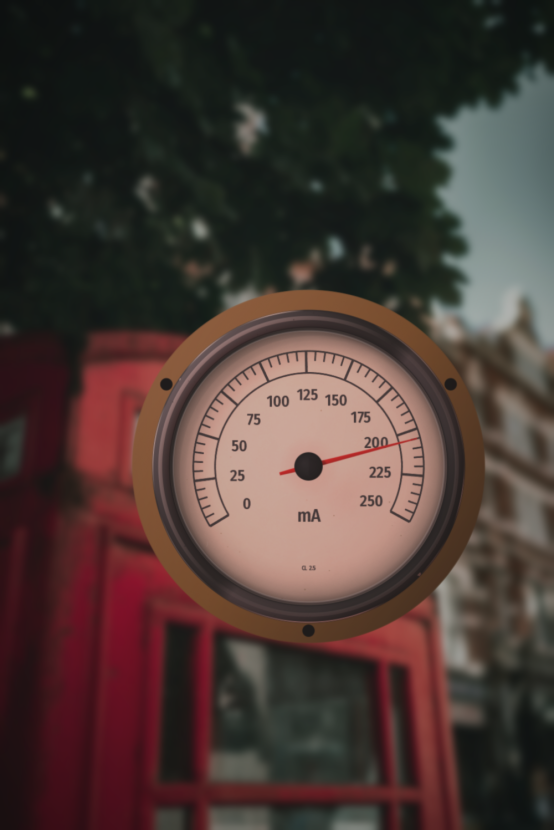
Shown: 205 mA
